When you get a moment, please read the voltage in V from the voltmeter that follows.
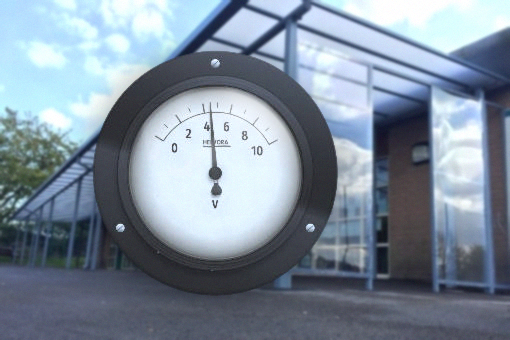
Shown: 4.5 V
